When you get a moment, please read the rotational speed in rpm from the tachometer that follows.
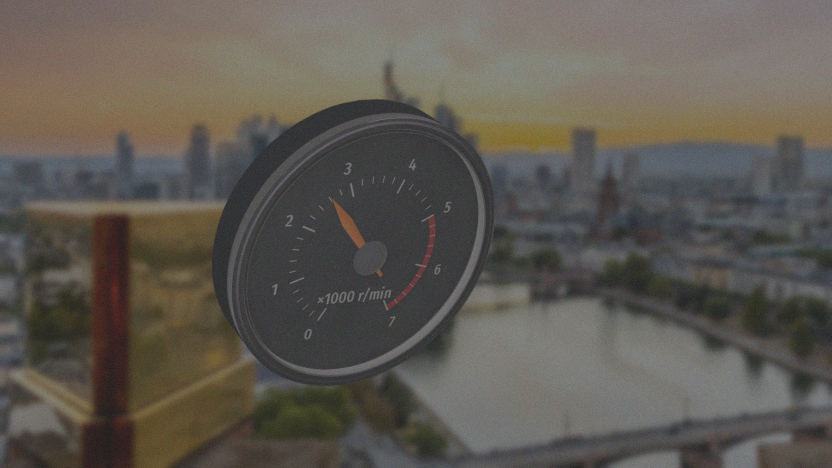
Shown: 2600 rpm
